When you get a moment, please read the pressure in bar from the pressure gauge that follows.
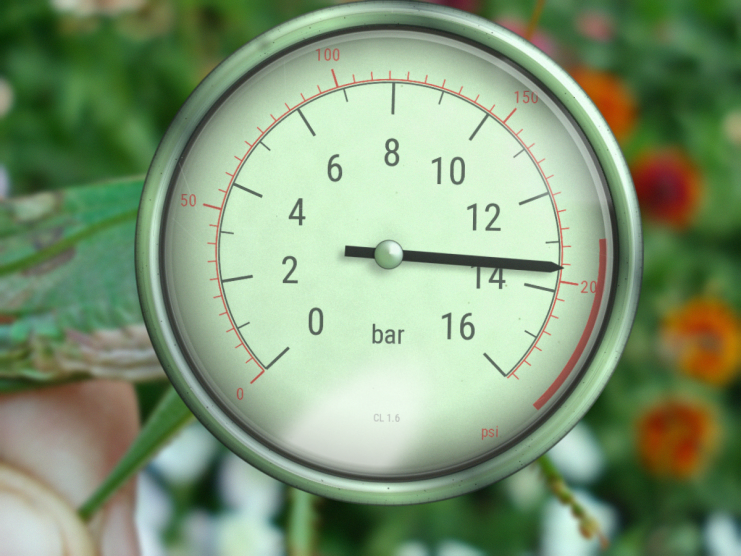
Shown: 13.5 bar
